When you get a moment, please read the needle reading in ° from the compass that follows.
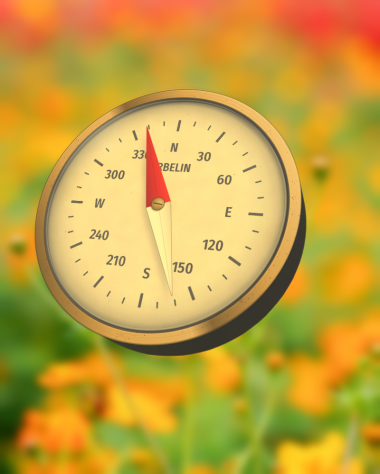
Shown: 340 °
